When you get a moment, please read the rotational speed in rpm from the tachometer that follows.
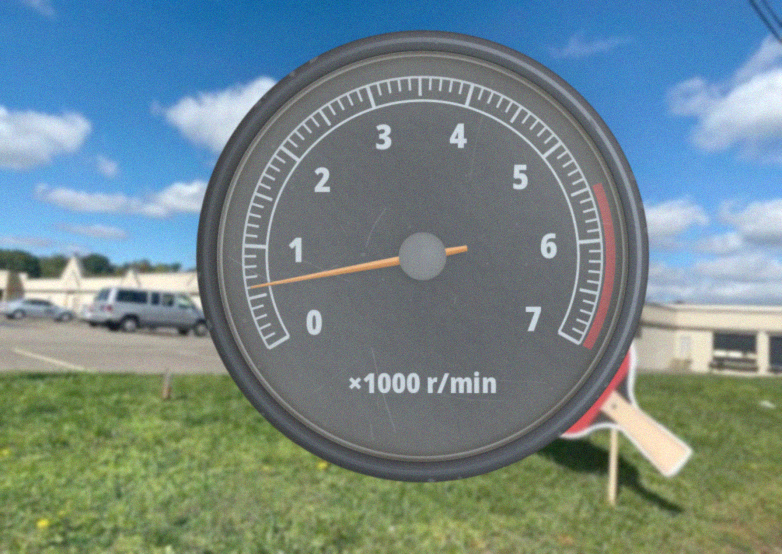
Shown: 600 rpm
